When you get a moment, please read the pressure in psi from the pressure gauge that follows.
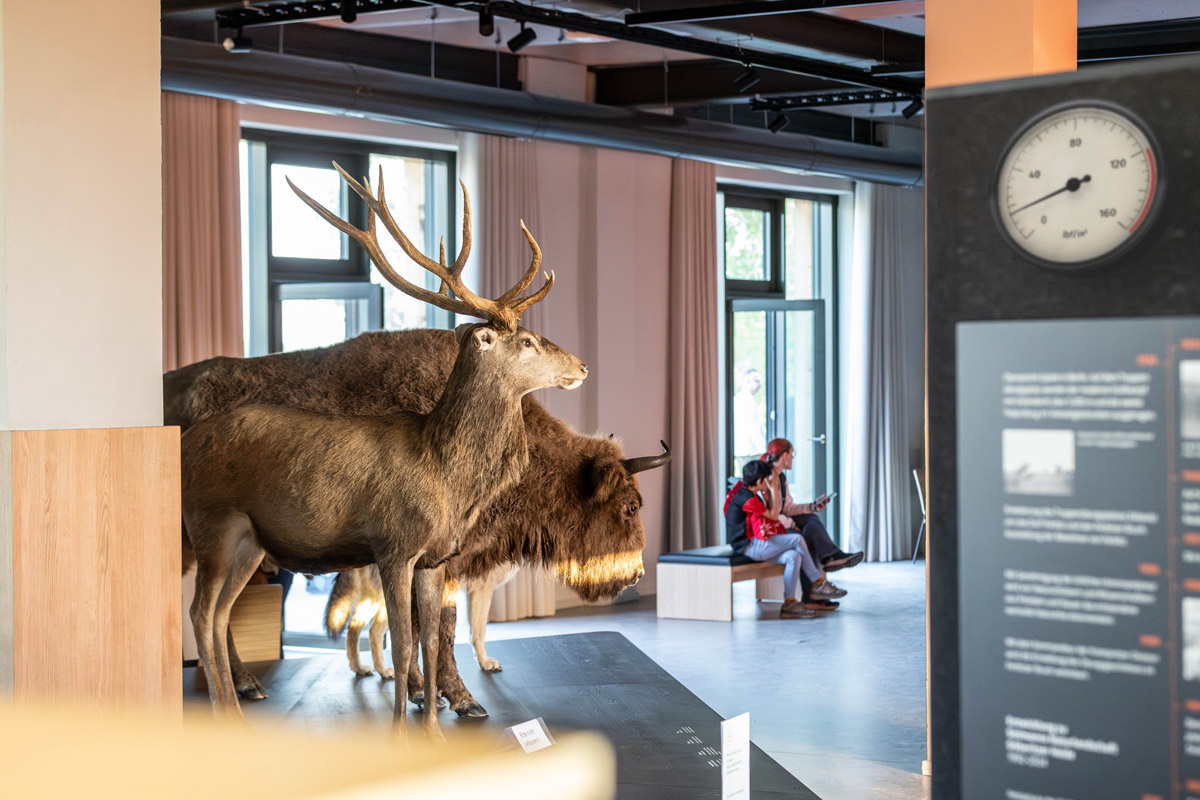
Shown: 15 psi
